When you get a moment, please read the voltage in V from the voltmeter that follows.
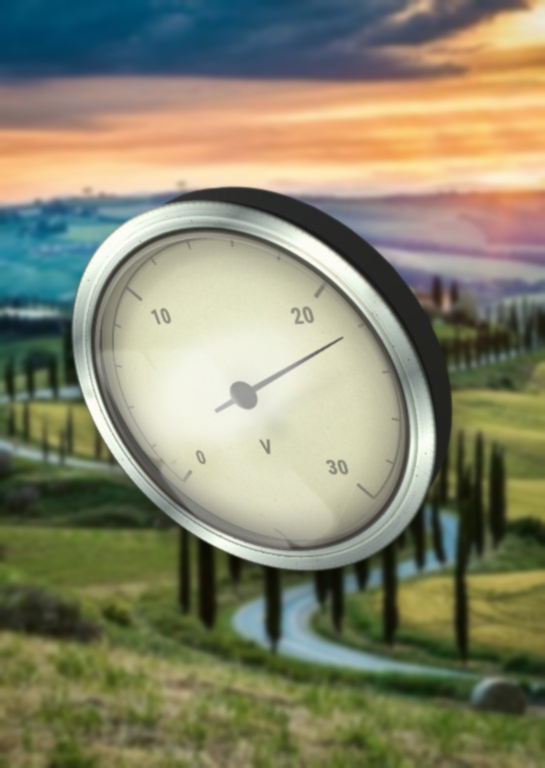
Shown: 22 V
